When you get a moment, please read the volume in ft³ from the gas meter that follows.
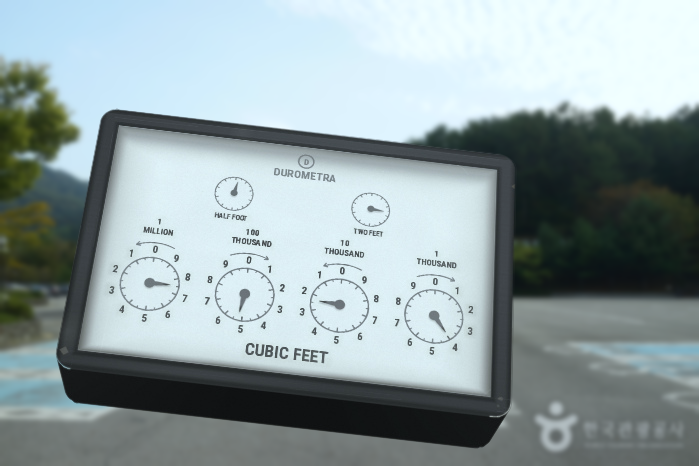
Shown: 752400 ft³
